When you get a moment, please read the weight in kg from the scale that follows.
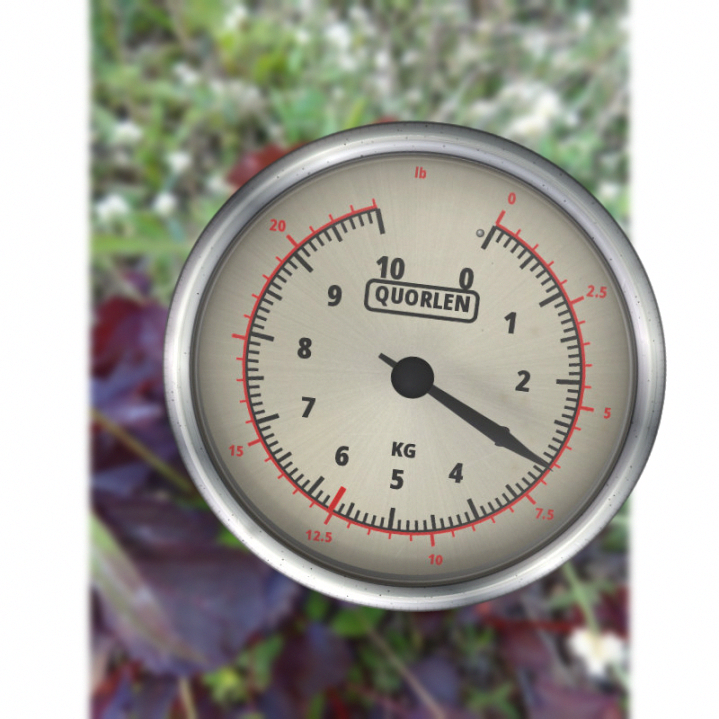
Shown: 3 kg
